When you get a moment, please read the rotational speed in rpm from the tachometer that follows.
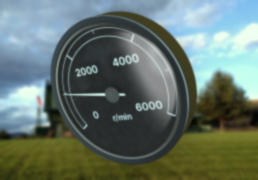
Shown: 1000 rpm
